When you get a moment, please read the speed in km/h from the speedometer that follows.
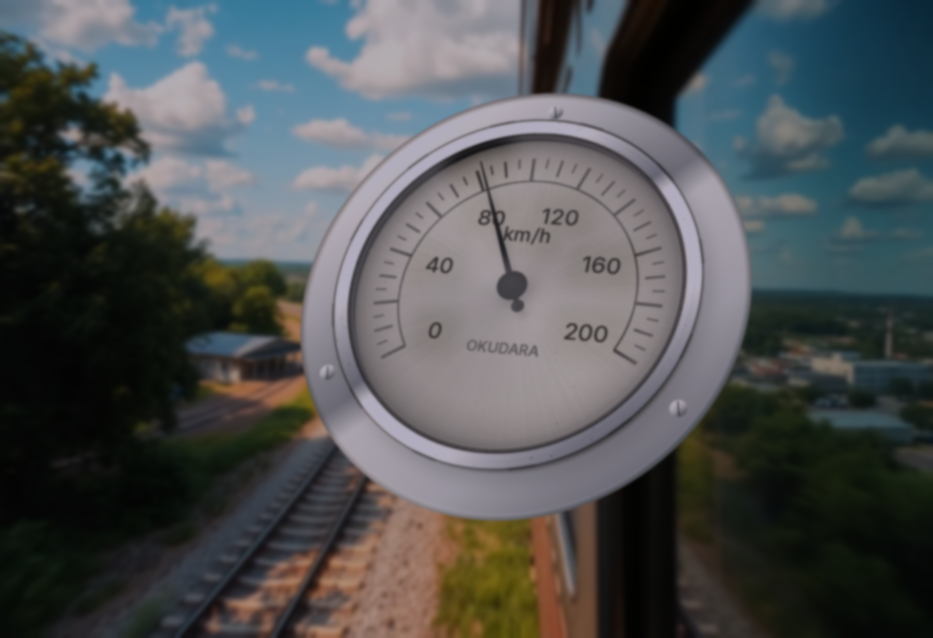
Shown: 82.5 km/h
